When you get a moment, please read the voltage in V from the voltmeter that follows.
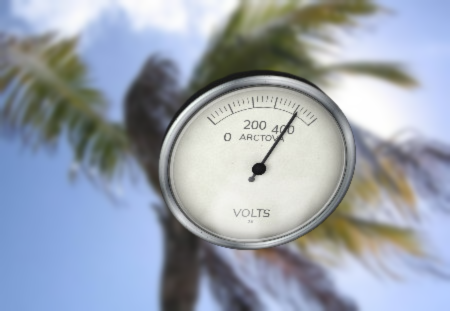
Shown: 400 V
